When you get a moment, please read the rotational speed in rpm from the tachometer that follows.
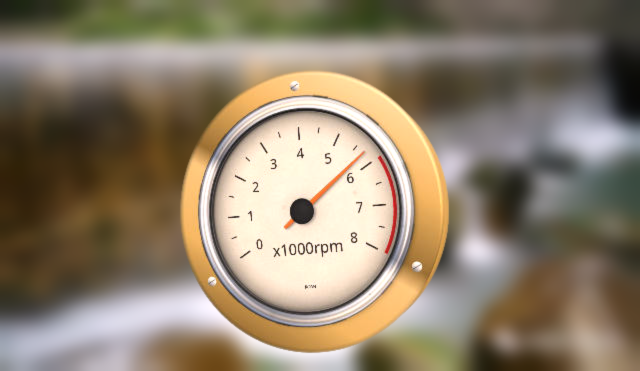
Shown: 5750 rpm
